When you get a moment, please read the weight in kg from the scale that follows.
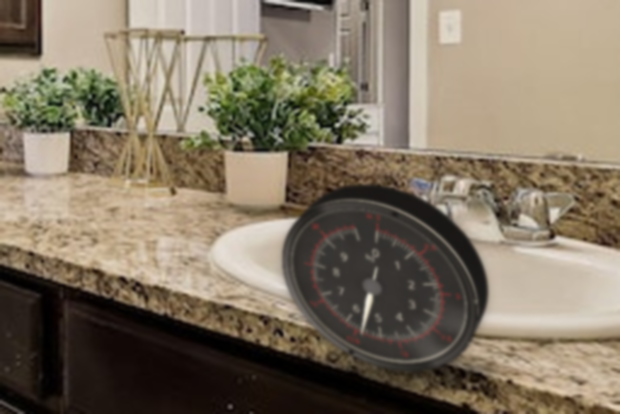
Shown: 5.5 kg
